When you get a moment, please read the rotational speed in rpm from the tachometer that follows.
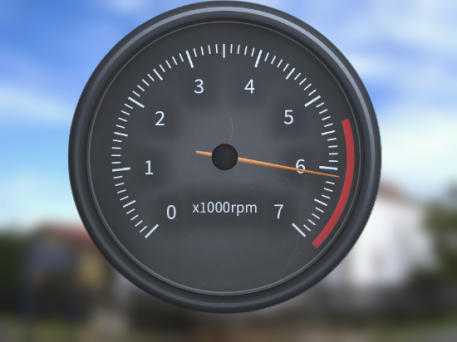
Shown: 6100 rpm
